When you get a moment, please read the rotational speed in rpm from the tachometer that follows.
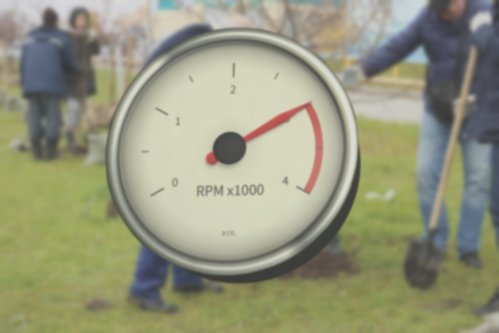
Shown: 3000 rpm
